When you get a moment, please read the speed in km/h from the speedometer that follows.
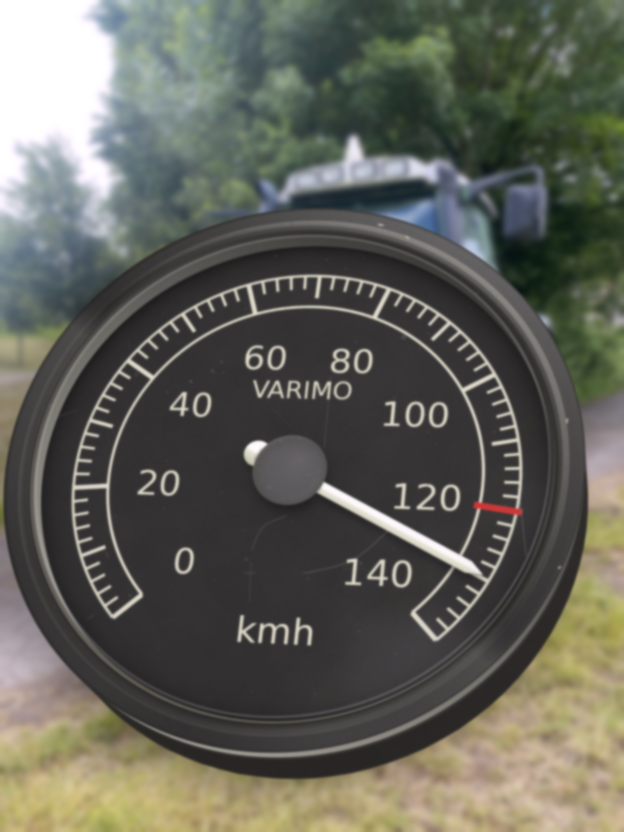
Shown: 130 km/h
